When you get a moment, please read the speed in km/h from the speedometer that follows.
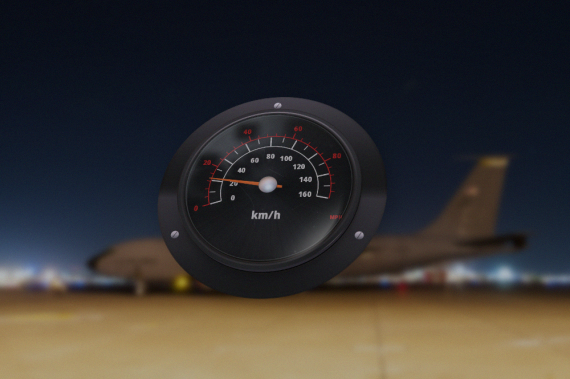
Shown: 20 km/h
